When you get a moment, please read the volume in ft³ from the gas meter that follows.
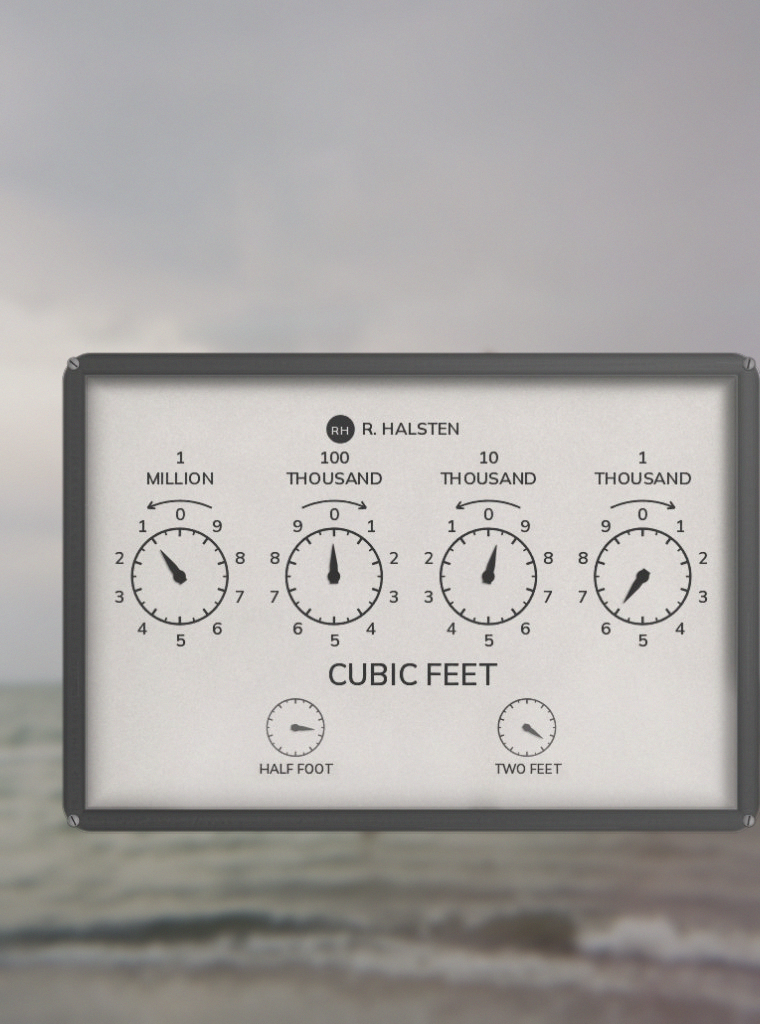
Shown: 99600 ft³
